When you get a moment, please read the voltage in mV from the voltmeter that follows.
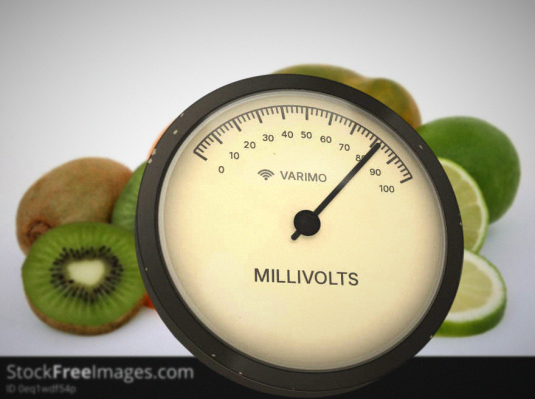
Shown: 82 mV
